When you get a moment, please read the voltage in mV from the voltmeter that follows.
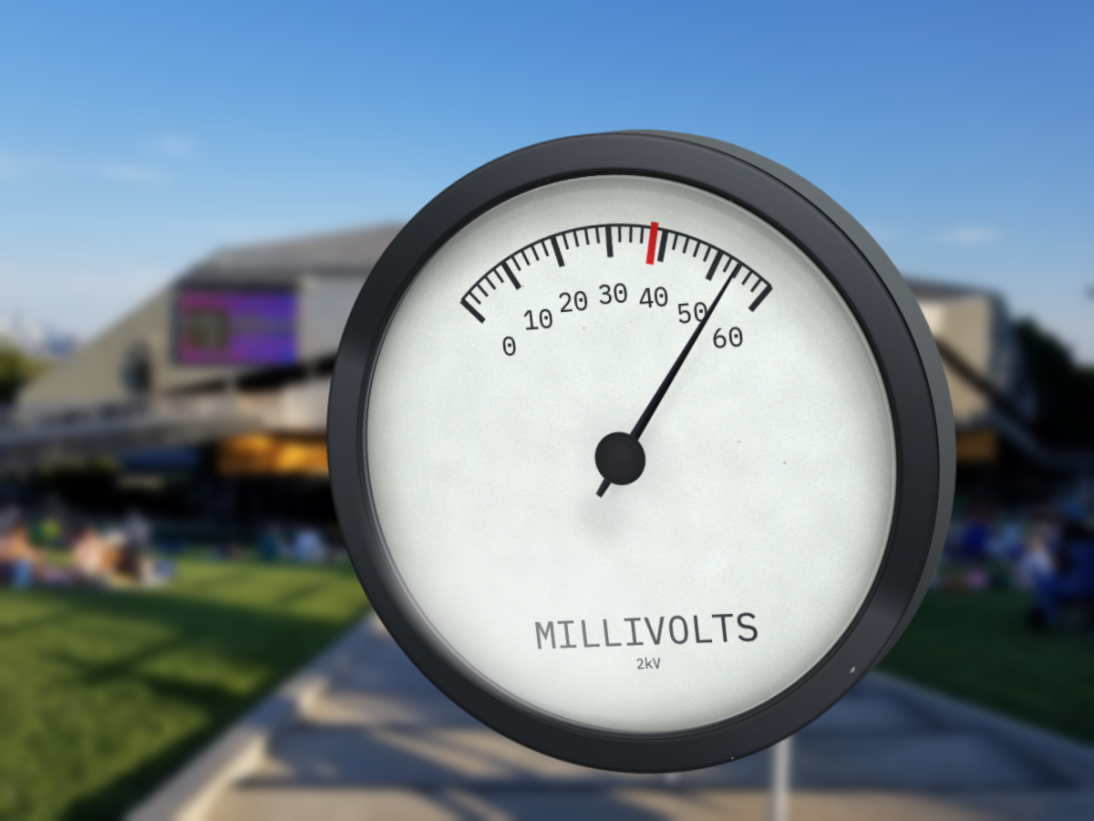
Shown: 54 mV
